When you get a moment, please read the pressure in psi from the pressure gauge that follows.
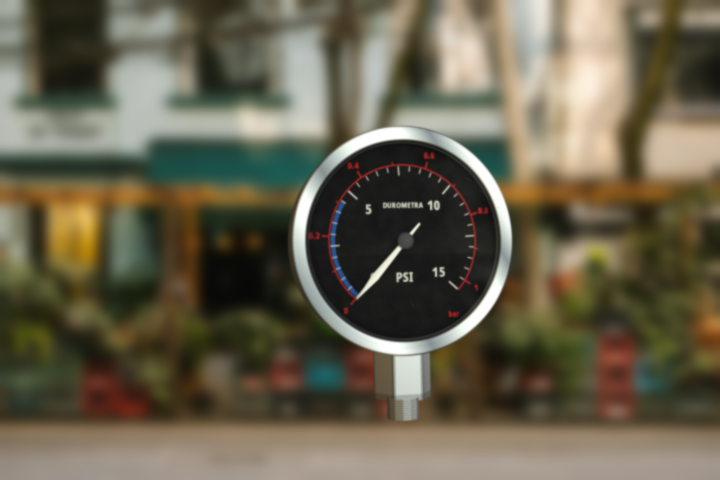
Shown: 0 psi
